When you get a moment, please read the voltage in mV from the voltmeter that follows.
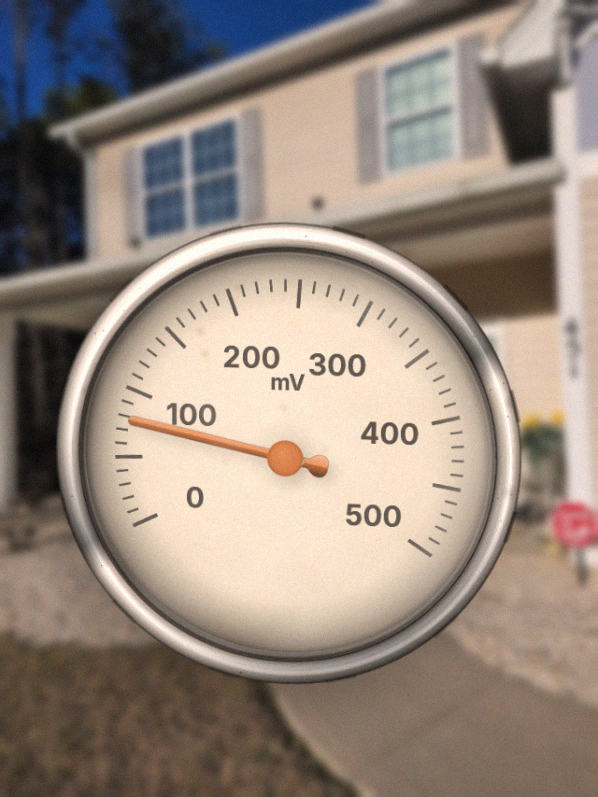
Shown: 80 mV
